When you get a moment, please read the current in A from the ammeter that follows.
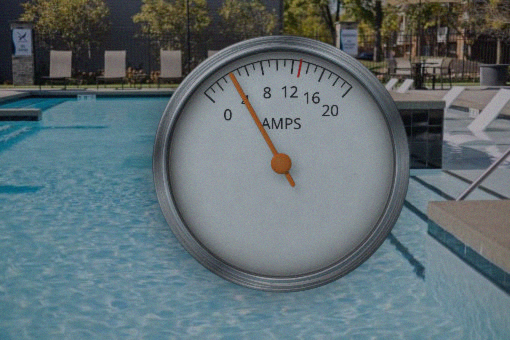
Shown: 4 A
